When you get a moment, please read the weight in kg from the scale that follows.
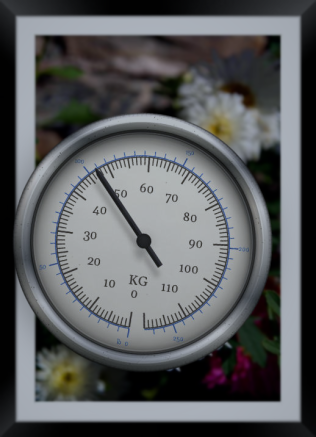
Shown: 47 kg
